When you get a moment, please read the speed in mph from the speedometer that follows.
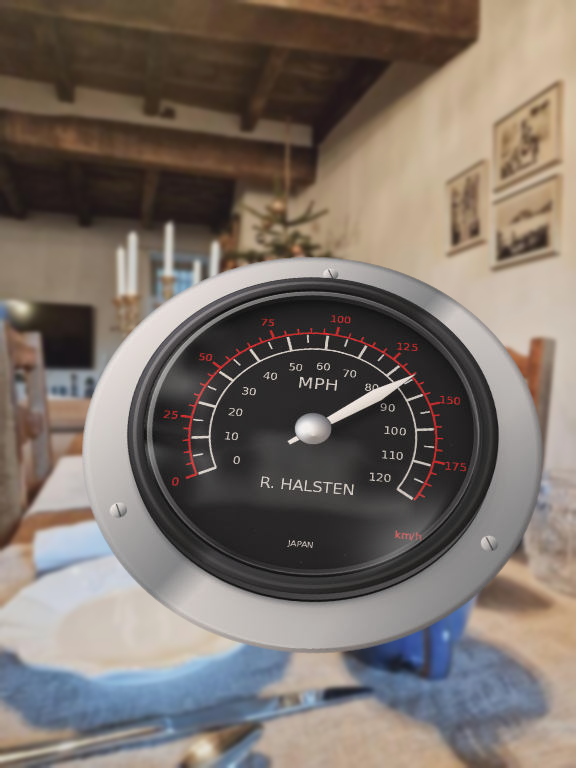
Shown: 85 mph
